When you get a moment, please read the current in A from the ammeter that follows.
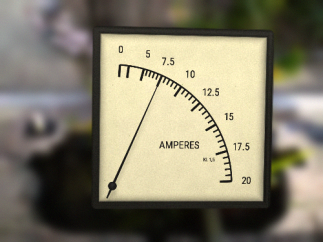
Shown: 7.5 A
